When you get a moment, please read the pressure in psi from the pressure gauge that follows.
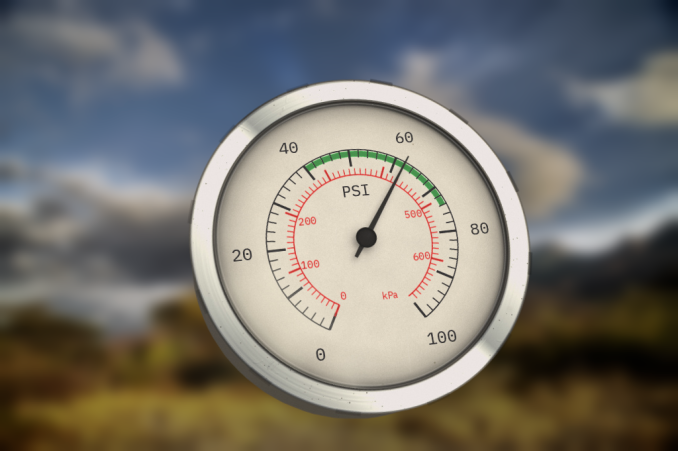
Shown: 62 psi
